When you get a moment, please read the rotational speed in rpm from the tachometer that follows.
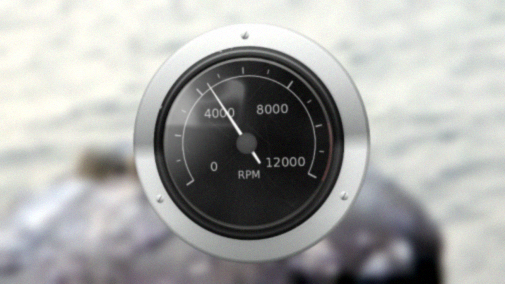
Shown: 4500 rpm
